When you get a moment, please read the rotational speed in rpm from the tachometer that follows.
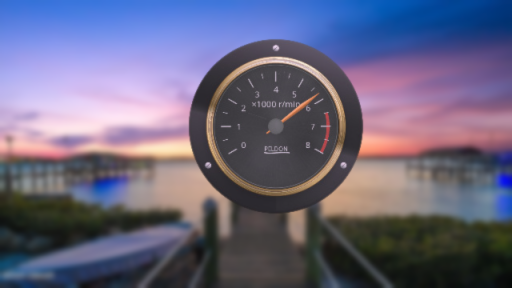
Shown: 5750 rpm
